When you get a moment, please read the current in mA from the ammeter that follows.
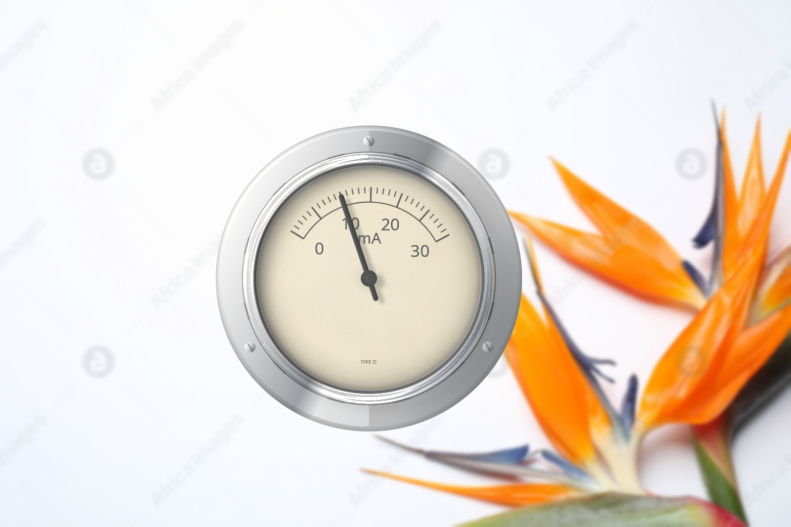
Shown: 10 mA
